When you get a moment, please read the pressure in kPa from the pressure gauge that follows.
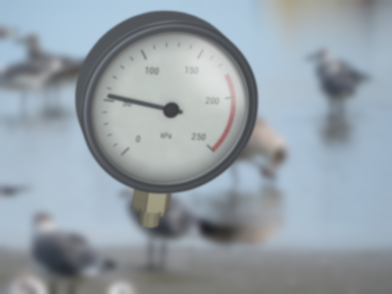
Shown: 55 kPa
